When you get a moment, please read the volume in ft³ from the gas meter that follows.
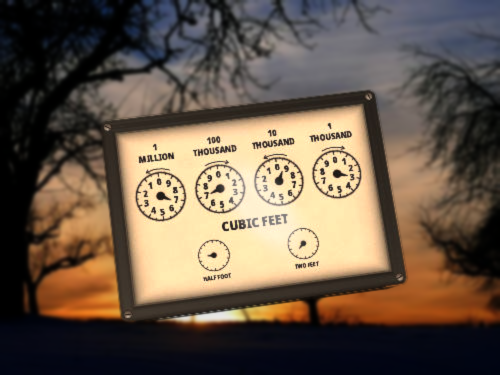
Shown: 669300 ft³
